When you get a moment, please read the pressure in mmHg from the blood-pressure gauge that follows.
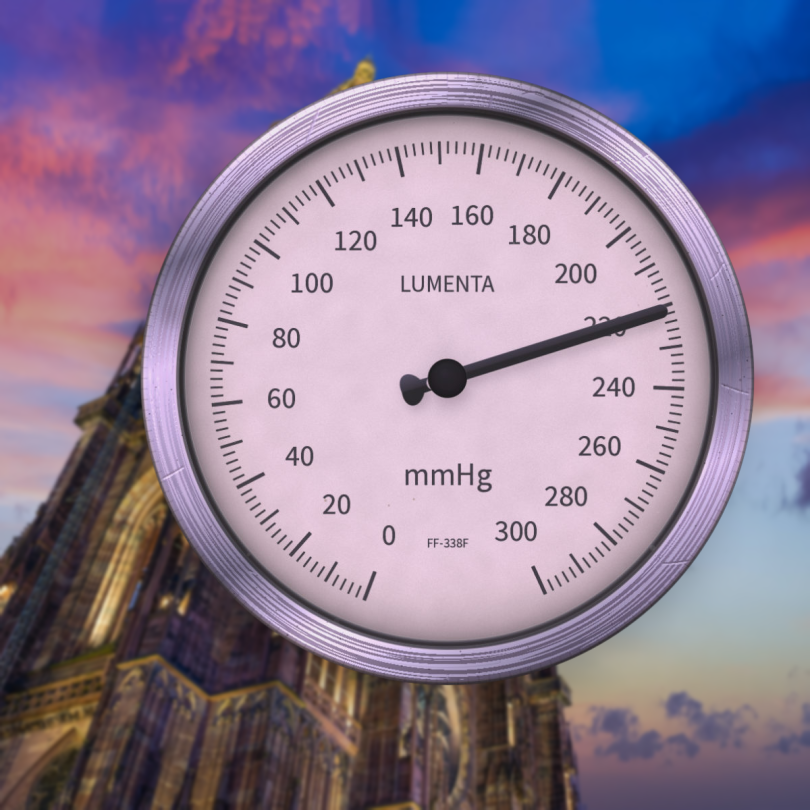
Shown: 221 mmHg
